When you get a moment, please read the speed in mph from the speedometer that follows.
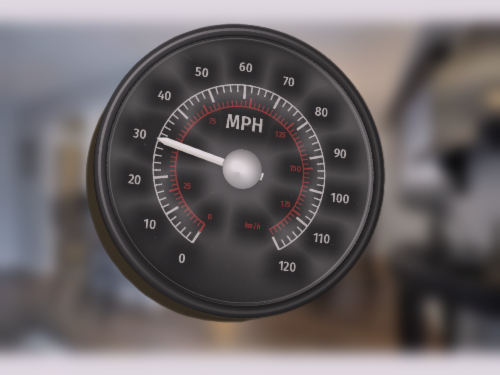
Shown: 30 mph
